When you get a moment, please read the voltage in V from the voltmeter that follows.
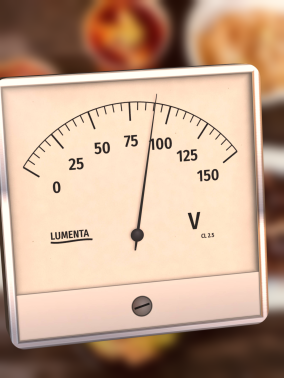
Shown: 90 V
